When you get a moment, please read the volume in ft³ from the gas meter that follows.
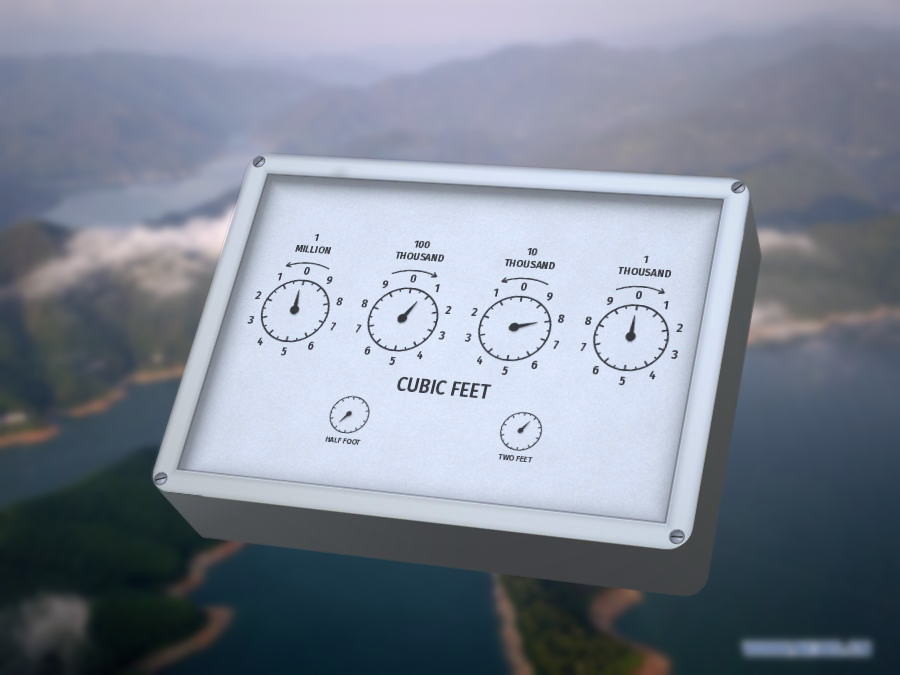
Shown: 8000 ft³
